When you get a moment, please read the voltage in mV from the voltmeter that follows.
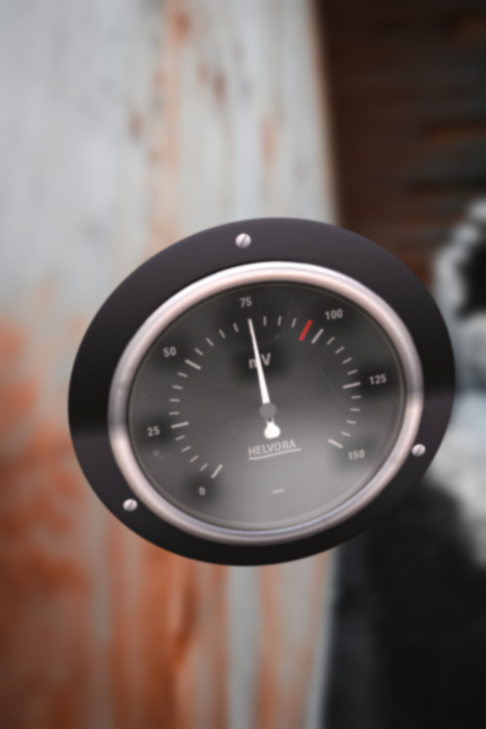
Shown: 75 mV
